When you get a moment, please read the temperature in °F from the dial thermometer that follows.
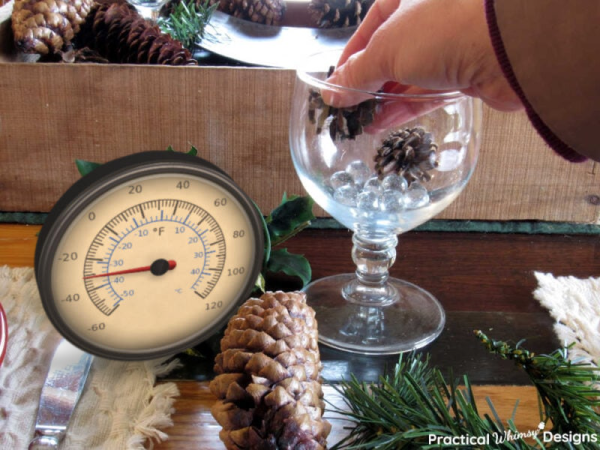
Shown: -30 °F
